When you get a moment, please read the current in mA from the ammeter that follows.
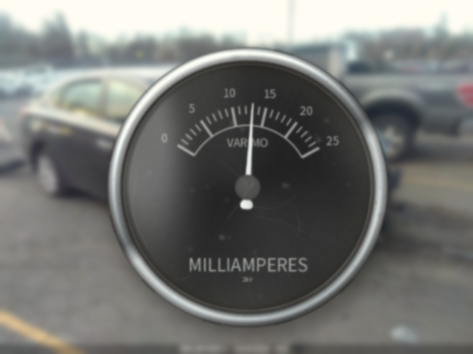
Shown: 13 mA
